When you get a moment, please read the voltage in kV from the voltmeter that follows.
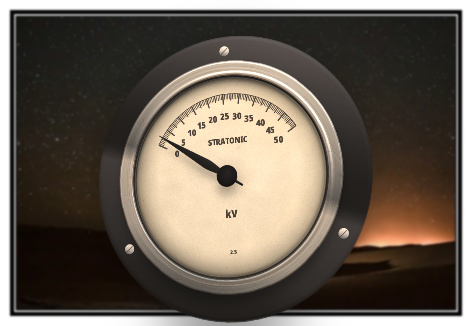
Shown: 2.5 kV
